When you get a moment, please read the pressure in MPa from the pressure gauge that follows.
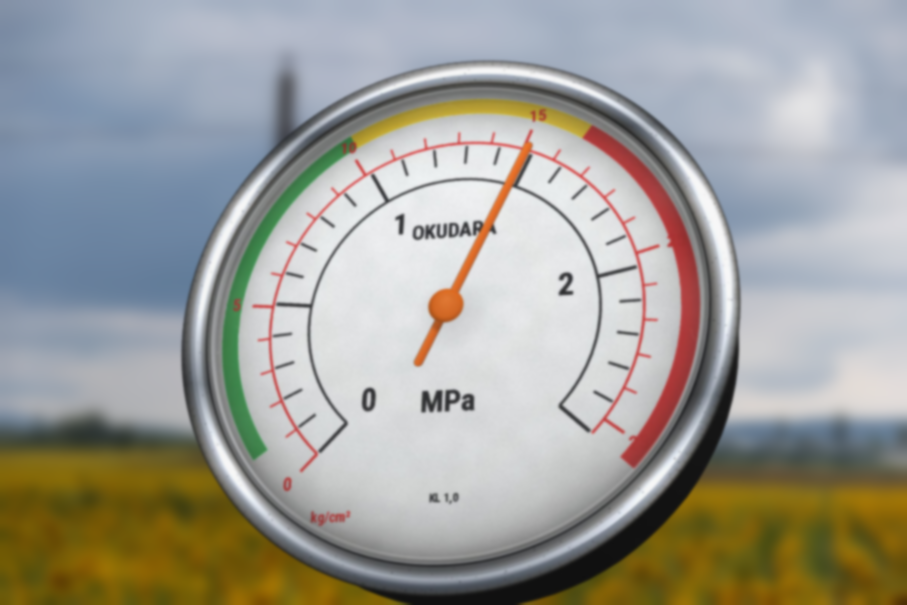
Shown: 1.5 MPa
